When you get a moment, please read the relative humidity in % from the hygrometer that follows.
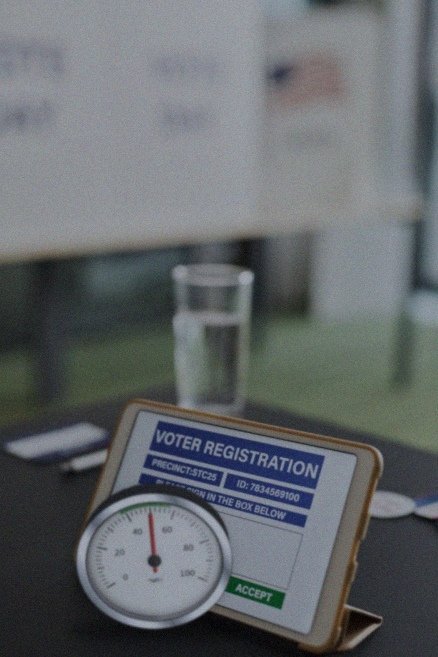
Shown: 50 %
